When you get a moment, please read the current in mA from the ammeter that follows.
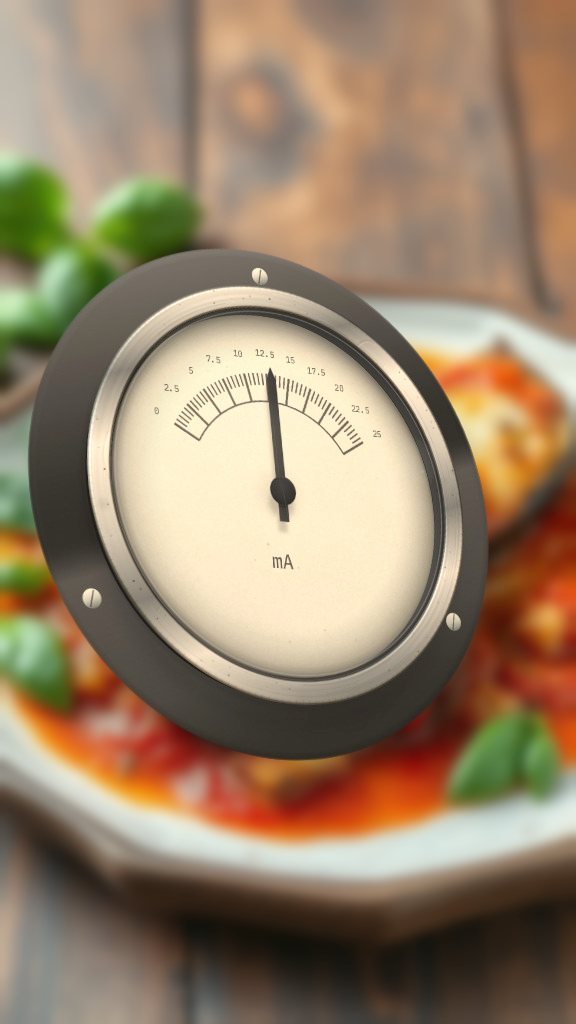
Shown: 12.5 mA
